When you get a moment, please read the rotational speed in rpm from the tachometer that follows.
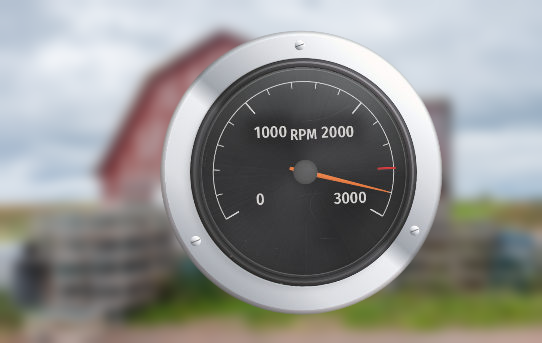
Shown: 2800 rpm
